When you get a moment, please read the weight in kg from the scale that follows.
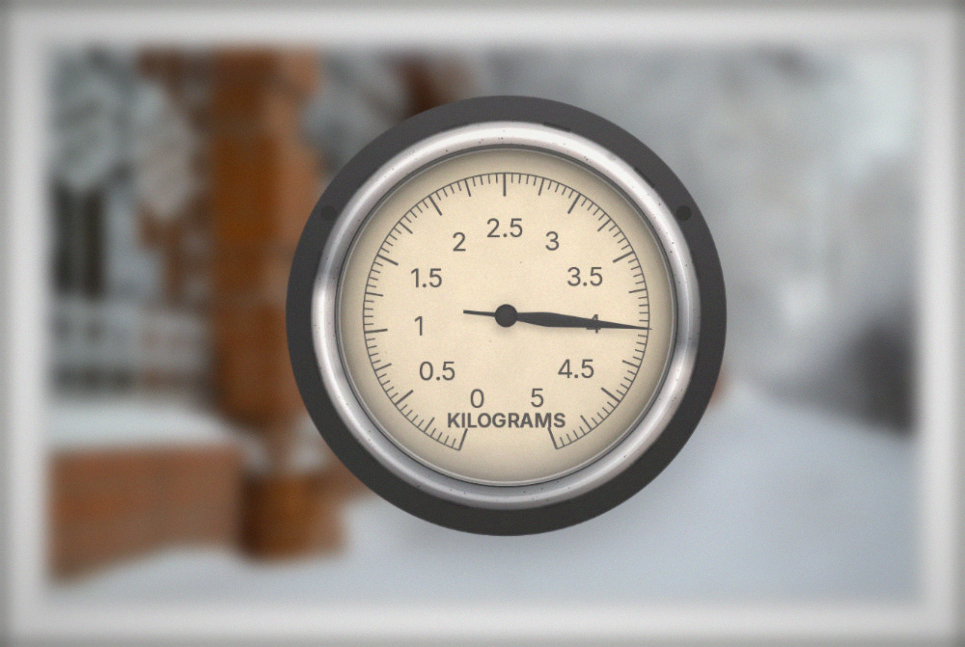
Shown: 4 kg
